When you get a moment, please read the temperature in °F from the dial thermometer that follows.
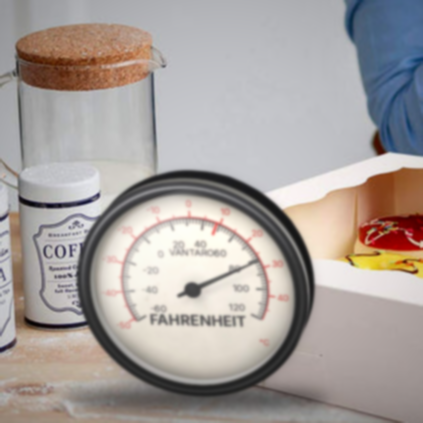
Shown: 80 °F
